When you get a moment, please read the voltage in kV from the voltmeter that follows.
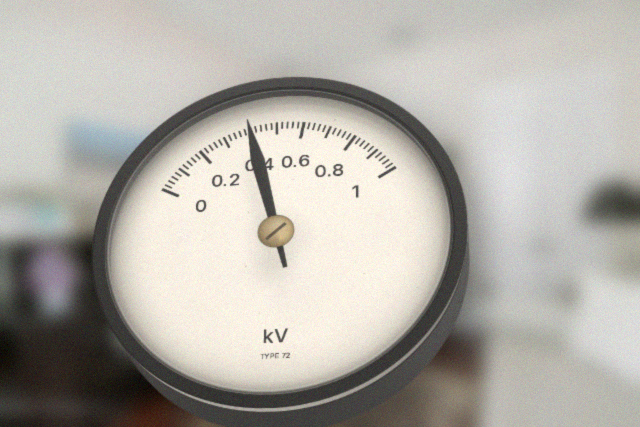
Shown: 0.4 kV
